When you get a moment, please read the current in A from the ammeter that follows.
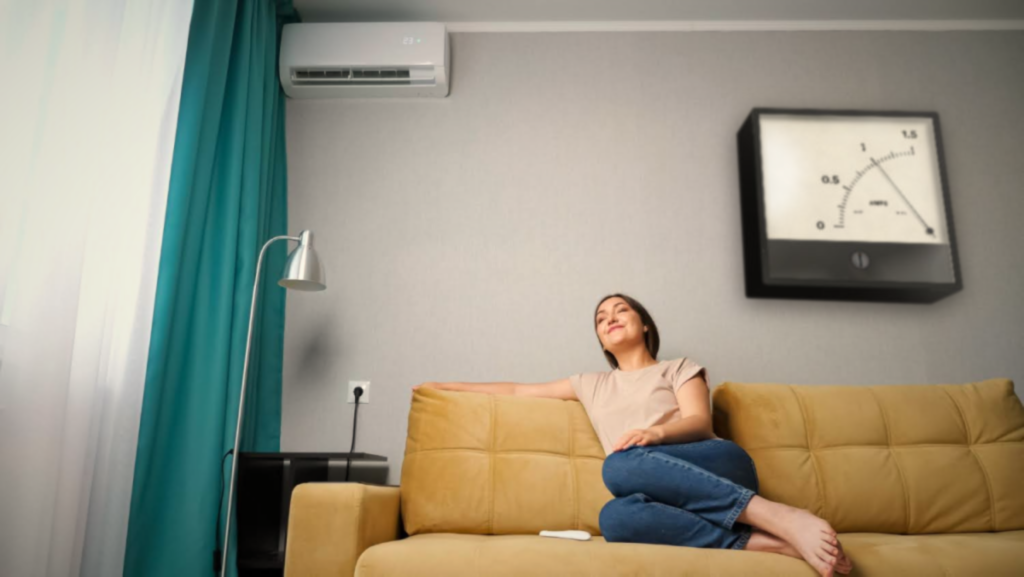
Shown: 1 A
